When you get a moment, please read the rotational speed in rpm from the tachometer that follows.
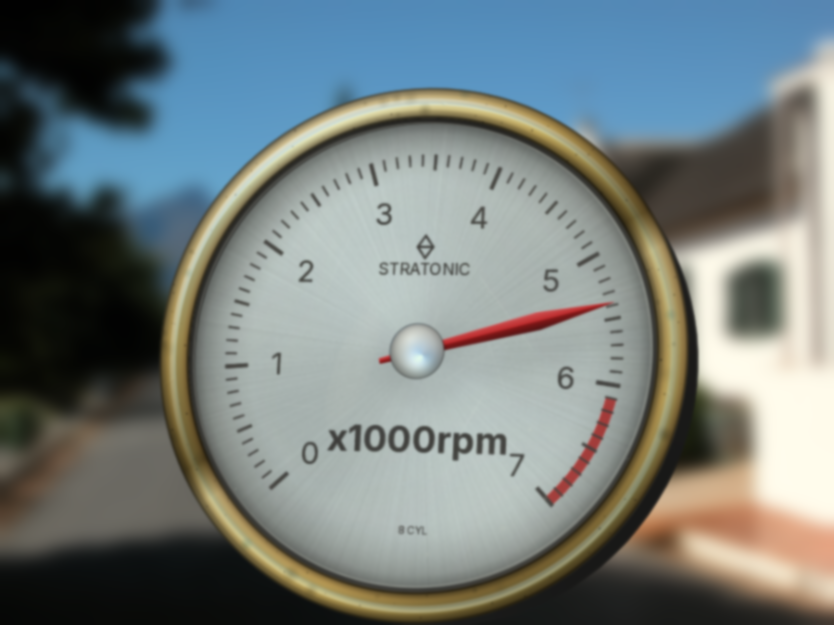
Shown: 5400 rpm
